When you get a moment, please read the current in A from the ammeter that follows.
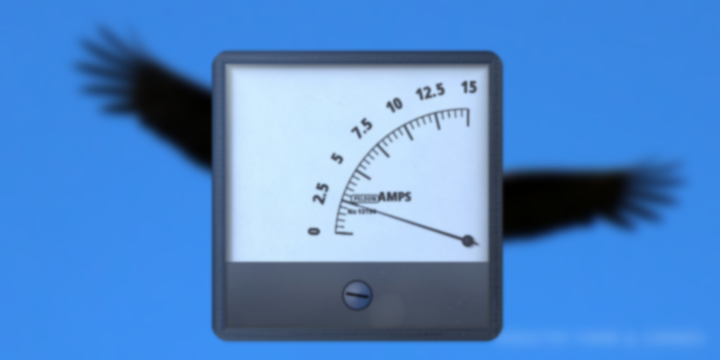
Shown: 2.5 A
